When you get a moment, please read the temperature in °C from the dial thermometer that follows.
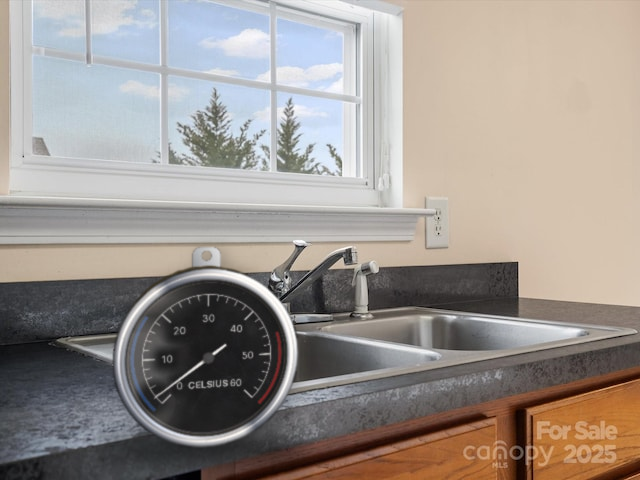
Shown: 2 °C
